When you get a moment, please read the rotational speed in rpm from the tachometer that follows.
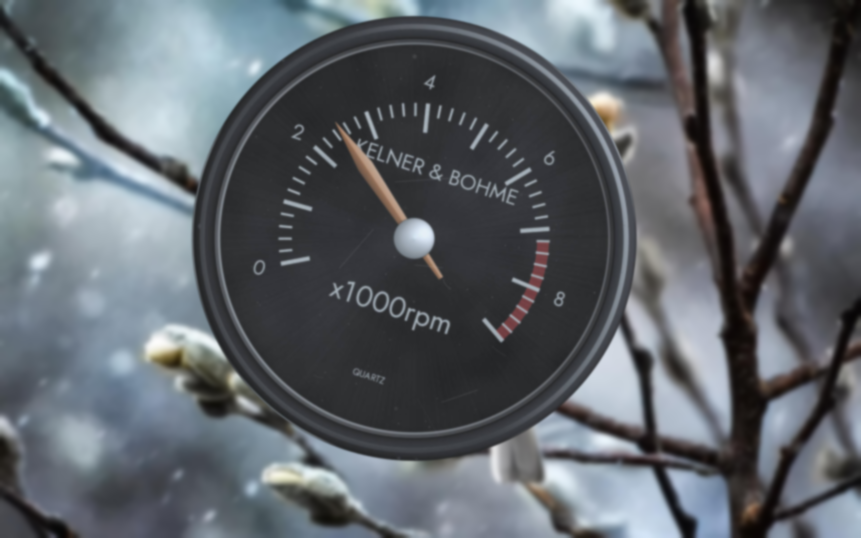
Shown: 2500 rpm
